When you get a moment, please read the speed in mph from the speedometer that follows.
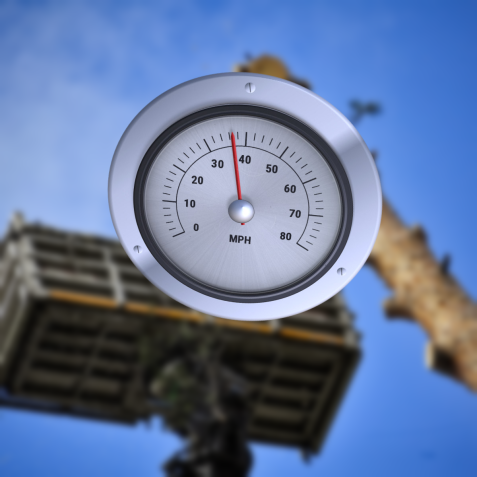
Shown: 37 mph
